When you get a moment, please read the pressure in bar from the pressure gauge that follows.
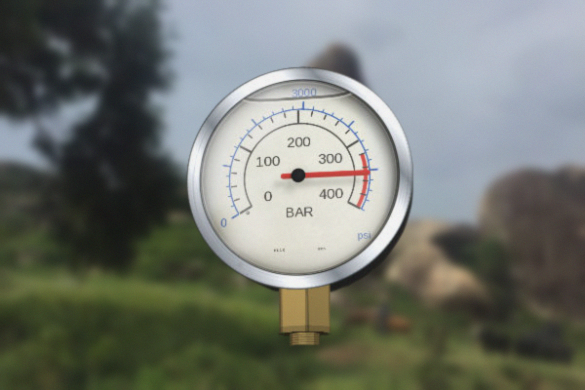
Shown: 350 bar
